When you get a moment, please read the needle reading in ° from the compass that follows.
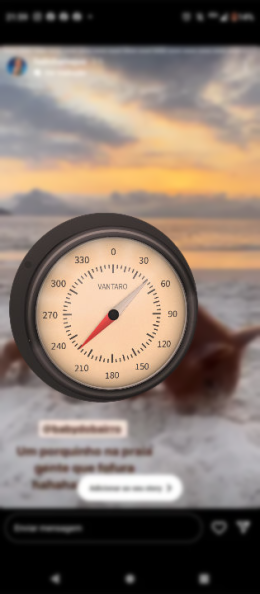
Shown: 225 °
